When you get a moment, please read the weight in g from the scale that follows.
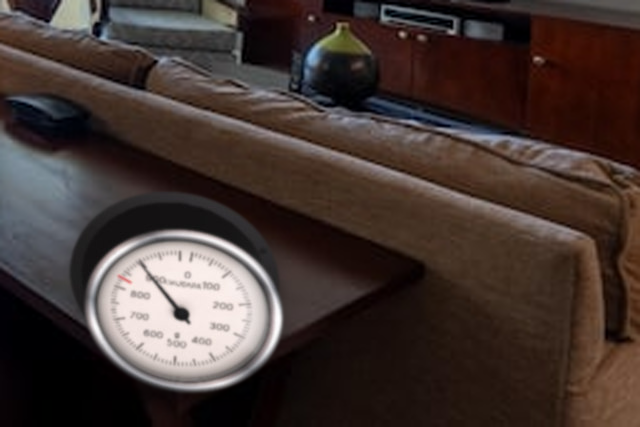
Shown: 900 g
